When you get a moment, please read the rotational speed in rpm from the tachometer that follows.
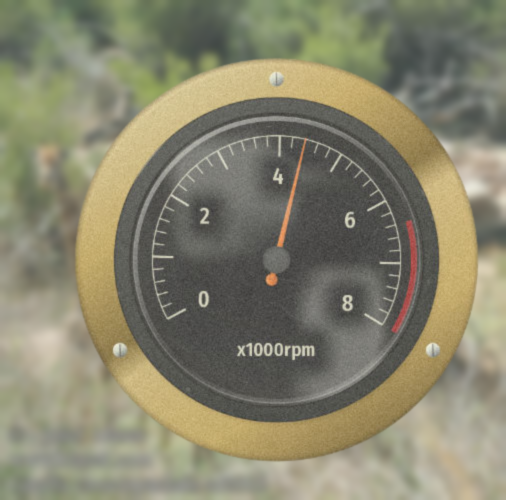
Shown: 4400 rpm
